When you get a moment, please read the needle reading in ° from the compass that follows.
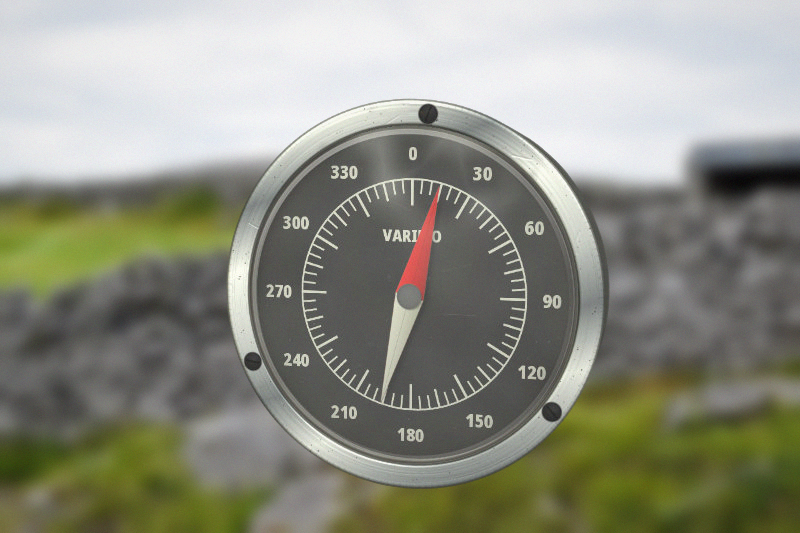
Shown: 15 °
